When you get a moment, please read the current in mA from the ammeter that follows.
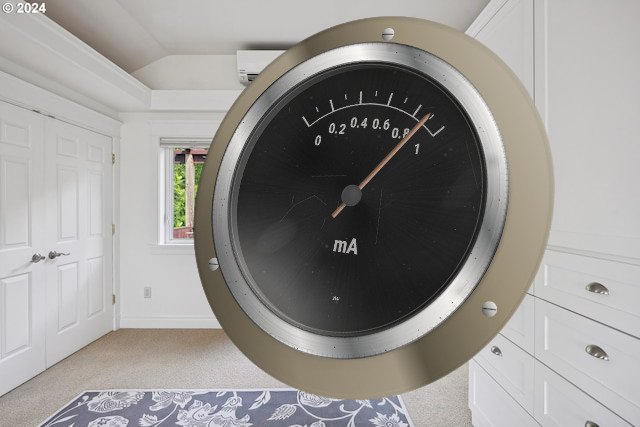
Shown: 0.9 mA
